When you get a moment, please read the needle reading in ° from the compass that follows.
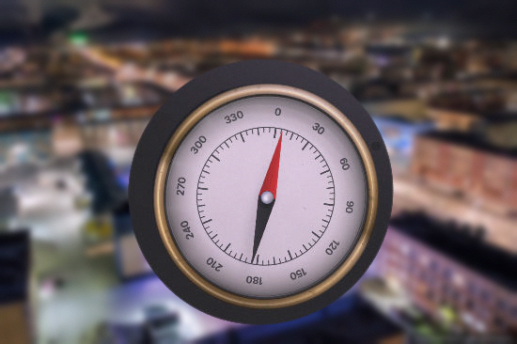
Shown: 5 °
